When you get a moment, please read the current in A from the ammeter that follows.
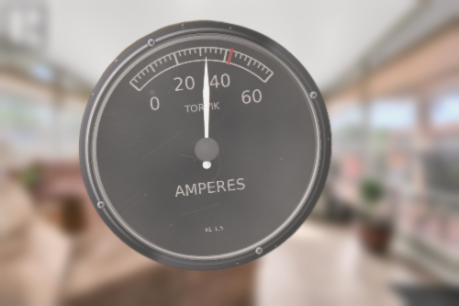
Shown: 32 A
